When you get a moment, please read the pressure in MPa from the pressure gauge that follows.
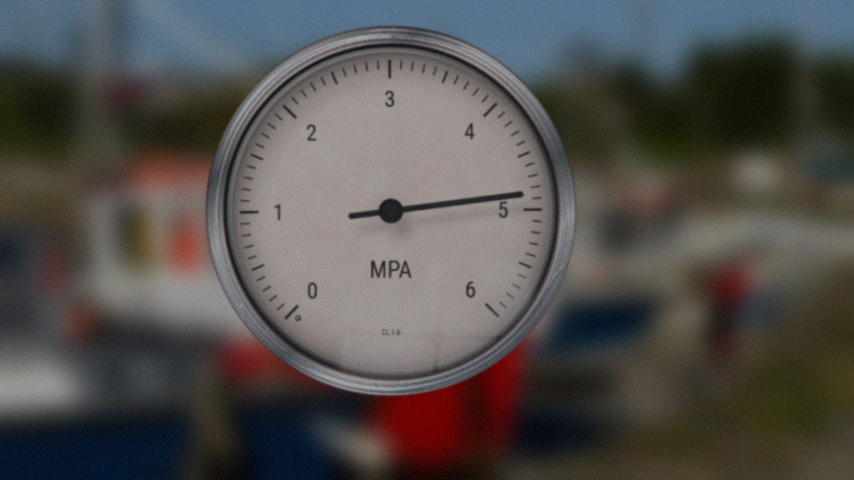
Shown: 4.85 MPa
